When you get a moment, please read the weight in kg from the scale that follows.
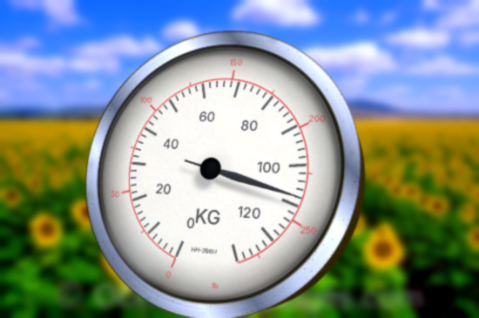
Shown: 108 kg
